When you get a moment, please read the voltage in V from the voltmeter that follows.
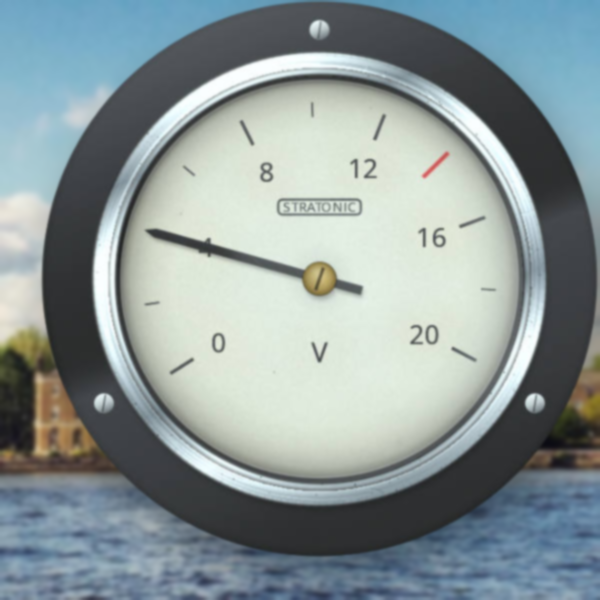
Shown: 4 V
